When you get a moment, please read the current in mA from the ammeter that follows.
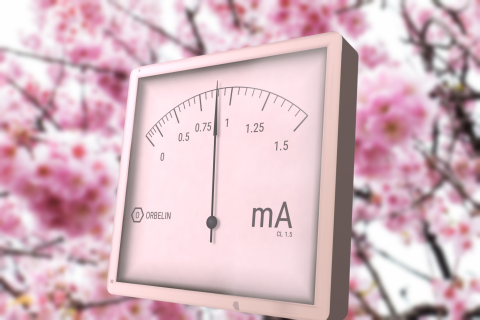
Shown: 0.9 mA
